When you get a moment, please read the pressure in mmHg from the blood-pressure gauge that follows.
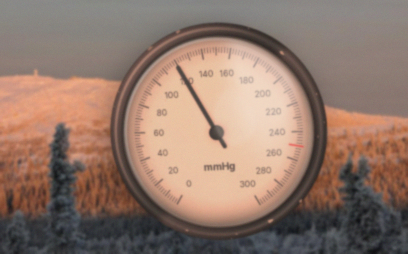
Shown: 120 mmHg
